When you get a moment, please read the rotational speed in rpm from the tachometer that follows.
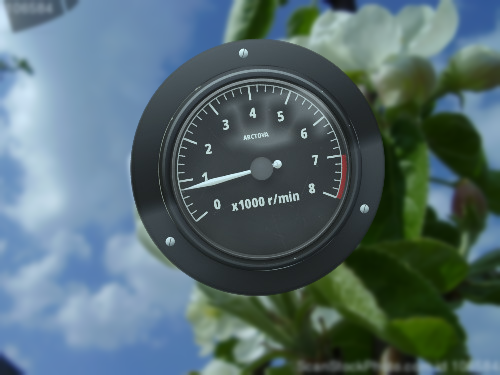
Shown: 800 rpm
